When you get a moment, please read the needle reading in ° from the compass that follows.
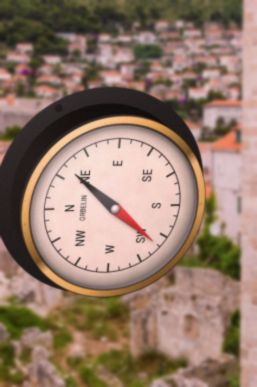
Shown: 220 °
